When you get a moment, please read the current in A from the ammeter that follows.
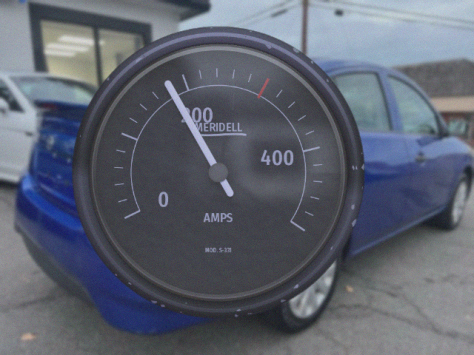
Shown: 180 A
